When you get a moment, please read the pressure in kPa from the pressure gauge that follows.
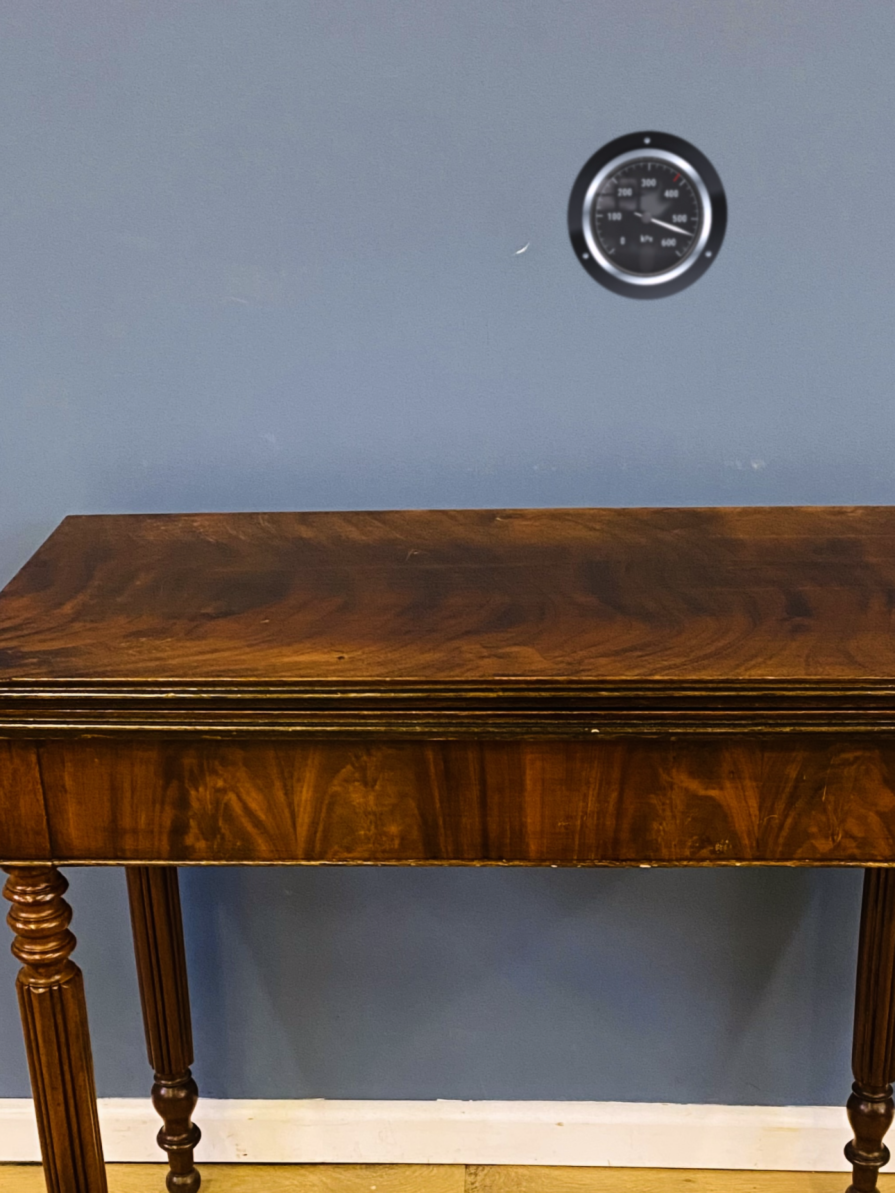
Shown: 540 kPa
